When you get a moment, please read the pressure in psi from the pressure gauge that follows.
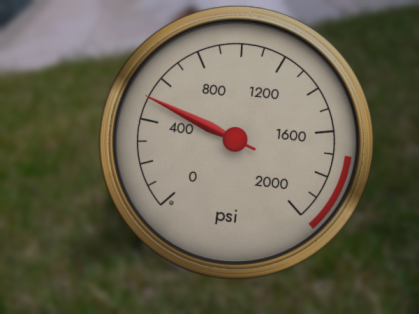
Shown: 500 psi
